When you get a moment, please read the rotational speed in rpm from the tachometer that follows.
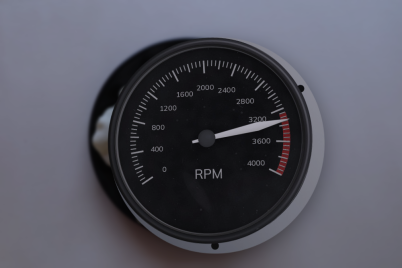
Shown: 3350 rpm
